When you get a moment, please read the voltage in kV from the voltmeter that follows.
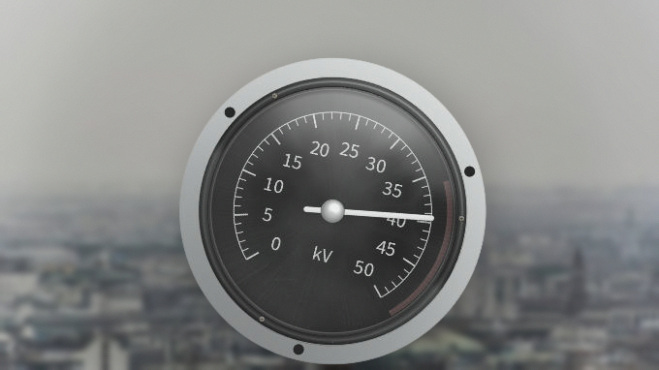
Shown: 39.5 kV
